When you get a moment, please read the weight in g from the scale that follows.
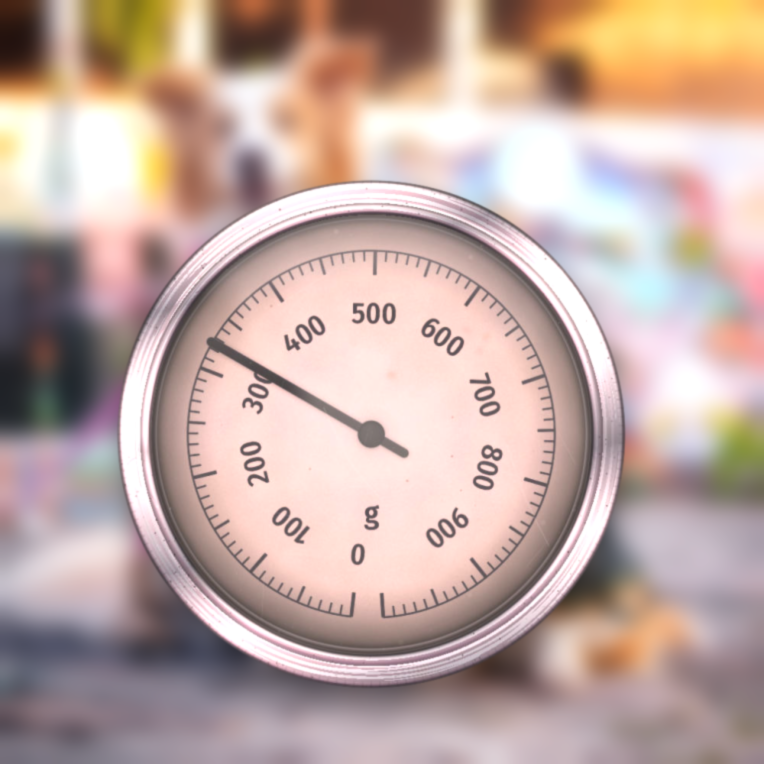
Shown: 325 g
